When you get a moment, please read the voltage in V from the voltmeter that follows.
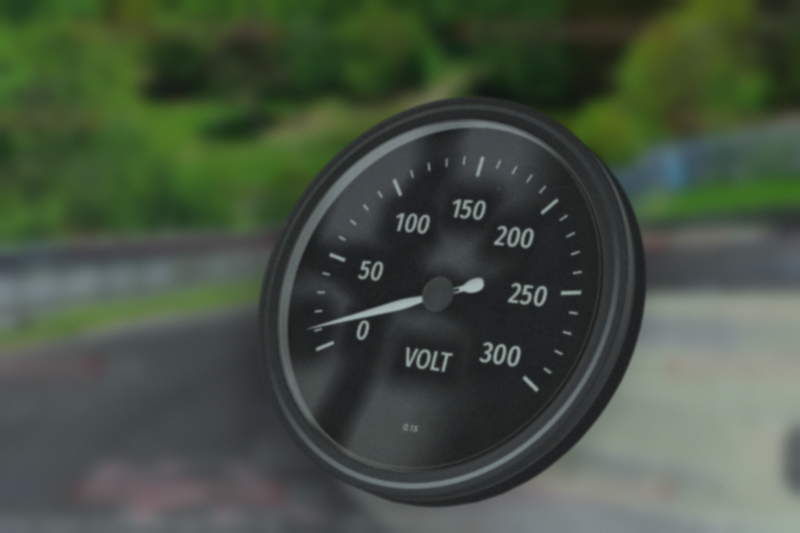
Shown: 10 V
